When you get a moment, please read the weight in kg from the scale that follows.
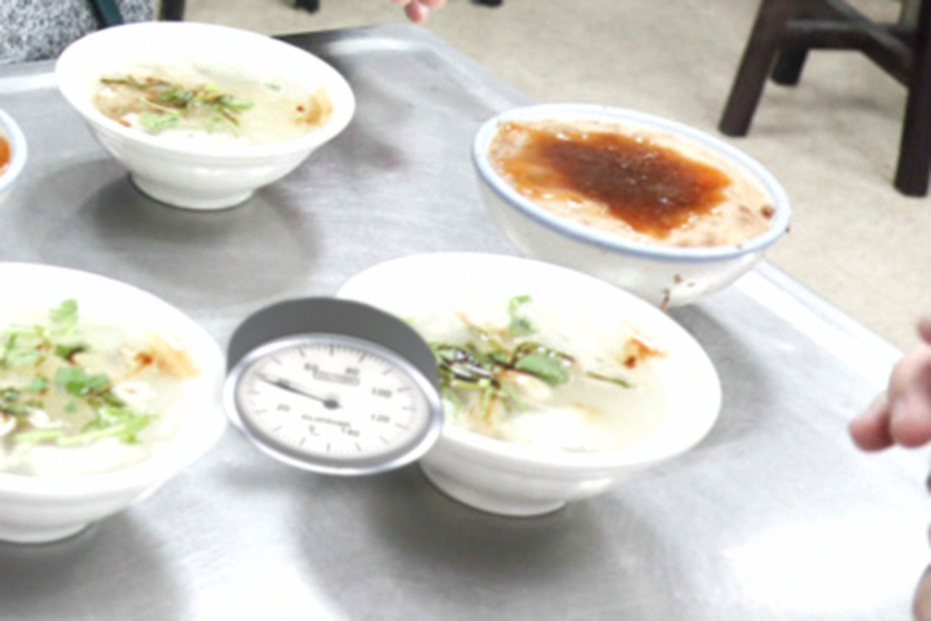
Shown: 40 kg
